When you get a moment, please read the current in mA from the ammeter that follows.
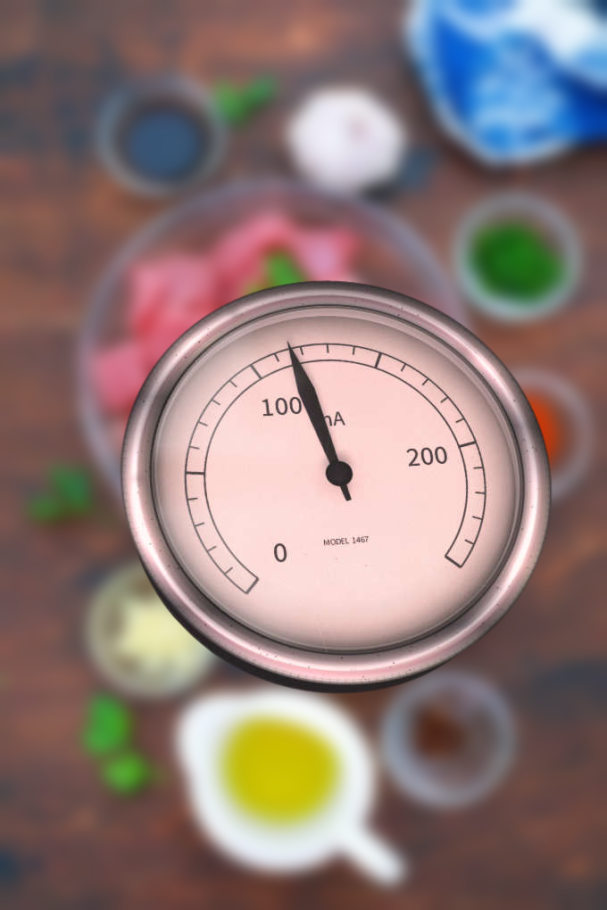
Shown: 115 mA
